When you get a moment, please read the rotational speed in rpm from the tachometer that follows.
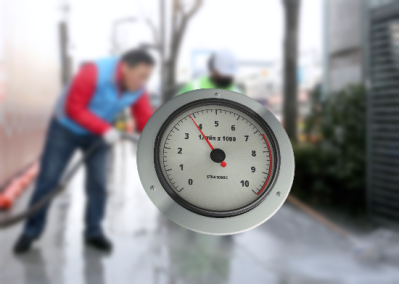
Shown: 3800 rpm
